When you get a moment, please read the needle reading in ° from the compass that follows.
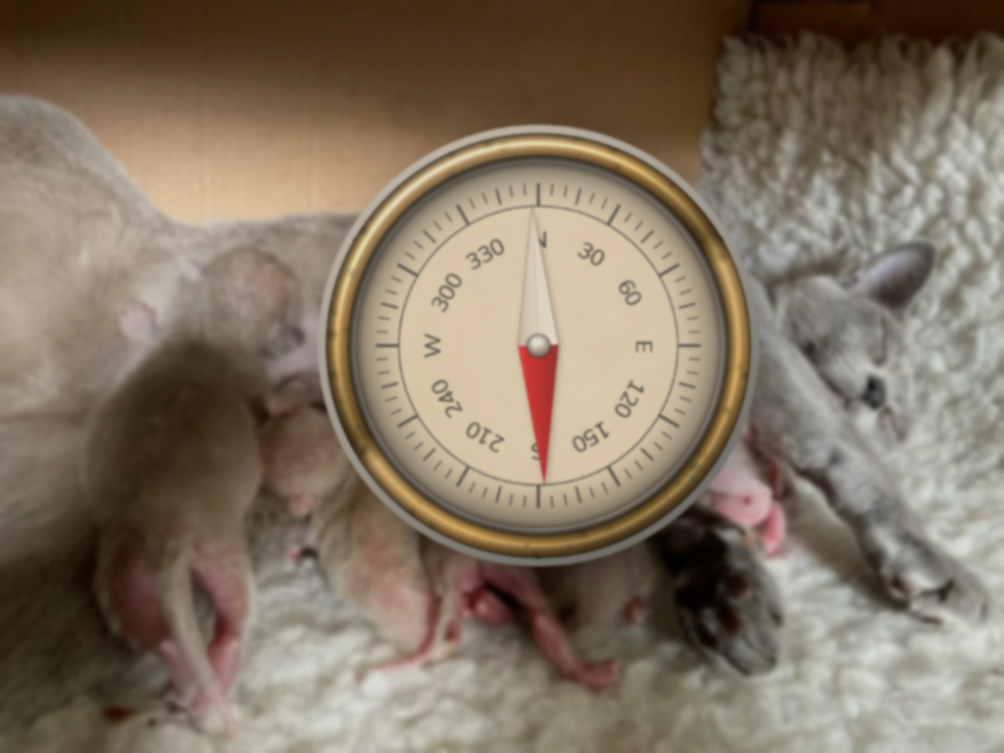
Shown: 177.5 °
